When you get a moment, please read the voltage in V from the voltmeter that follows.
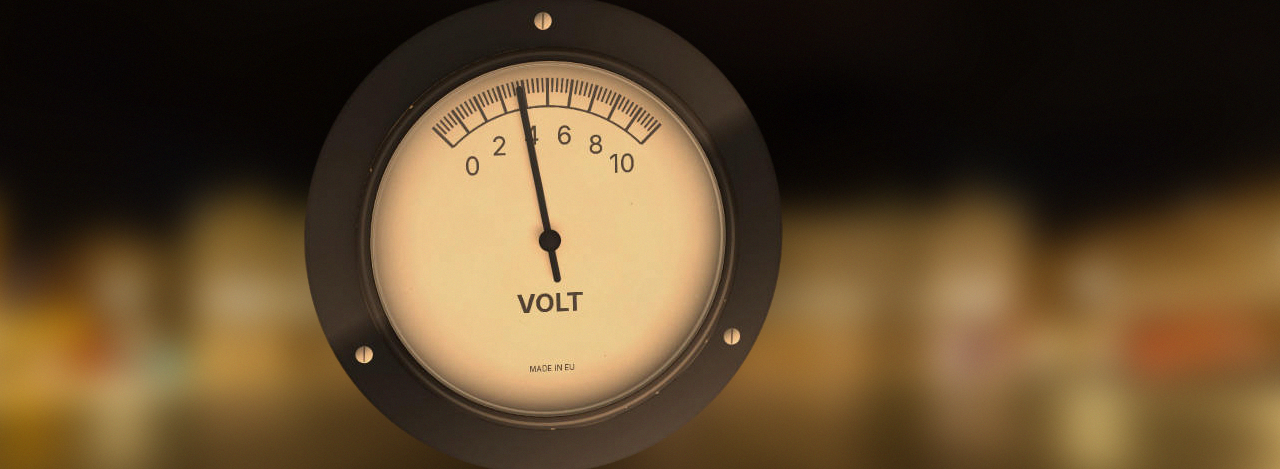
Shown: 3.8 V
